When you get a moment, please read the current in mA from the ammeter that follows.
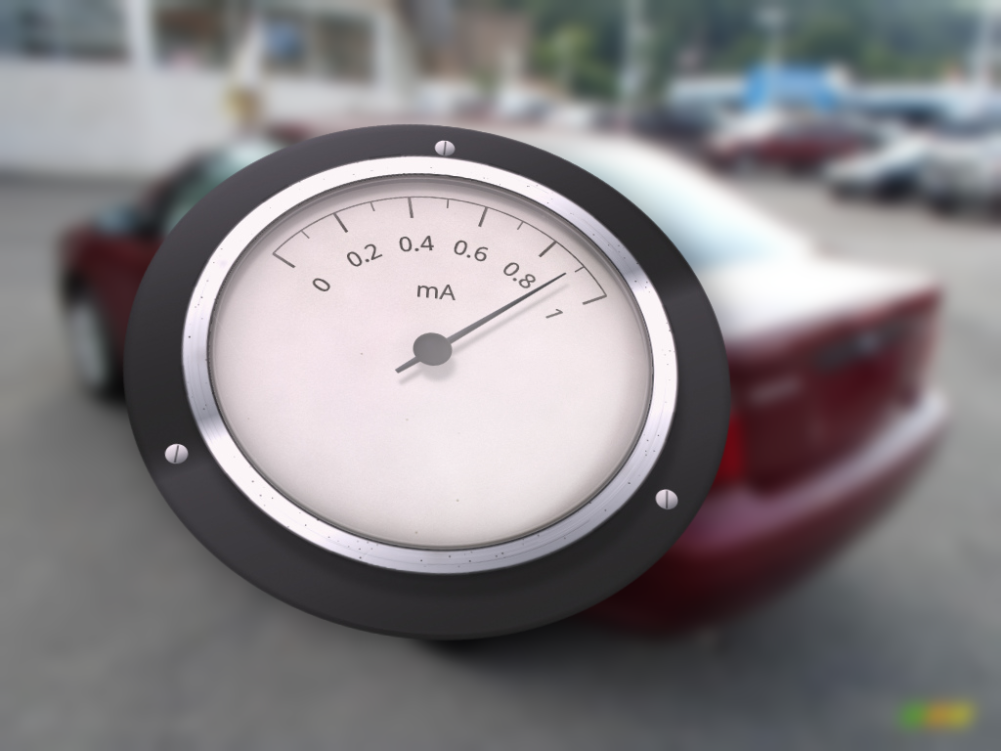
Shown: 0.9 mA
